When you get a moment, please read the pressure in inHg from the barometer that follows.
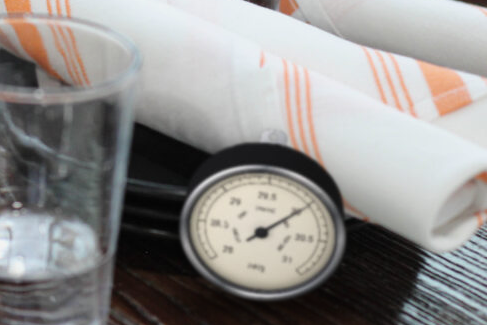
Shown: 30 inHg
